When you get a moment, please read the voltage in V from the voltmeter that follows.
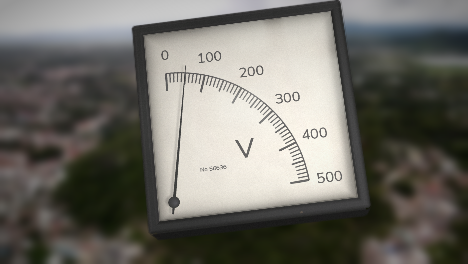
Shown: 50 V
